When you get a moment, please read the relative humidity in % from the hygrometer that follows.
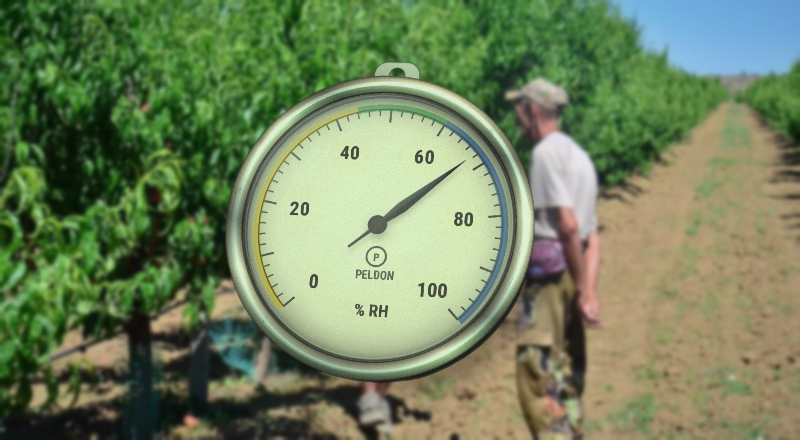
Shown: 68 %
